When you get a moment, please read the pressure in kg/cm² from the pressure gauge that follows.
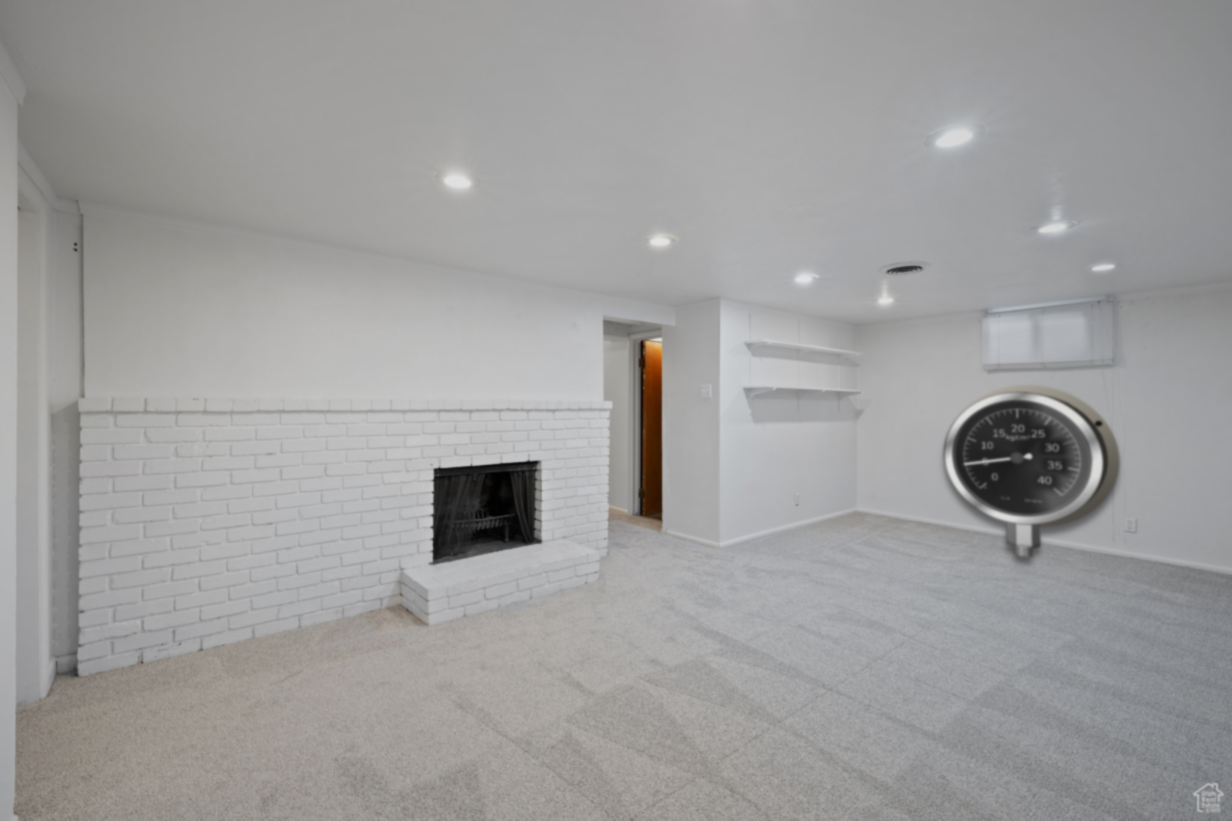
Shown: 5 kg/cm²
